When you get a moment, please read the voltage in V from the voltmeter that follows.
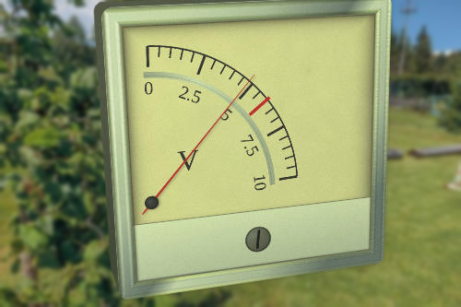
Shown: 4.75 V
